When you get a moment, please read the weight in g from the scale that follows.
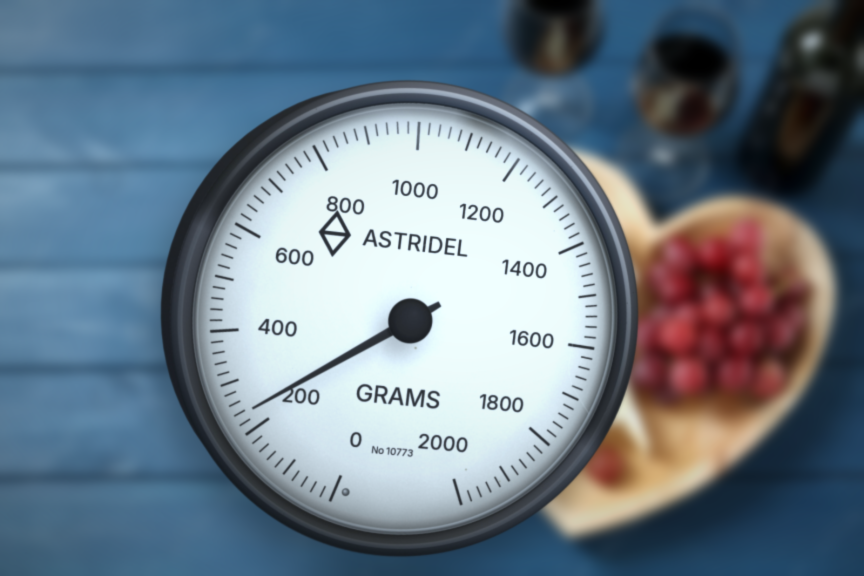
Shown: 240 g
